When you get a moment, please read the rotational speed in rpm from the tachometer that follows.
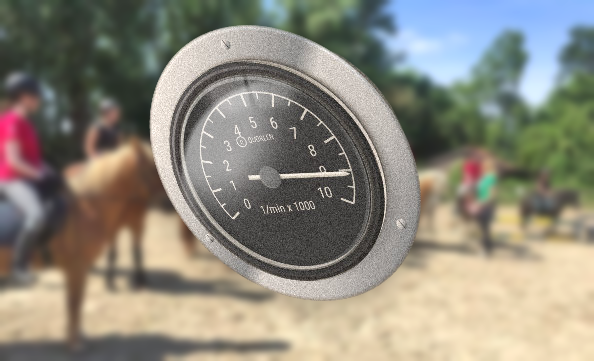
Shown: 9000 rpm
